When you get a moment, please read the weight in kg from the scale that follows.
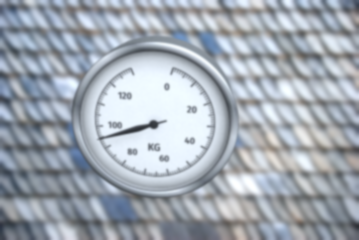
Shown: 95 kg
